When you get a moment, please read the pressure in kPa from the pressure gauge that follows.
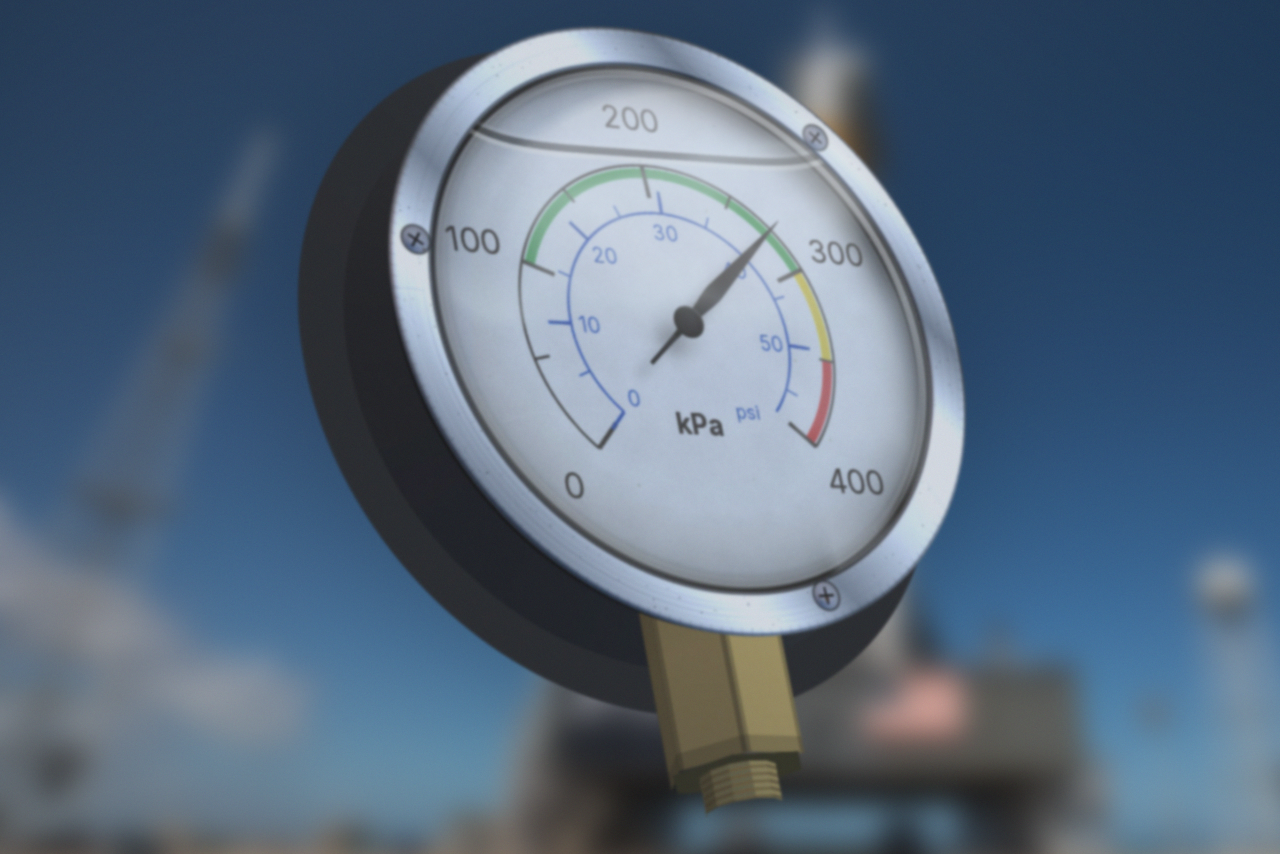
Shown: 275 kPa
